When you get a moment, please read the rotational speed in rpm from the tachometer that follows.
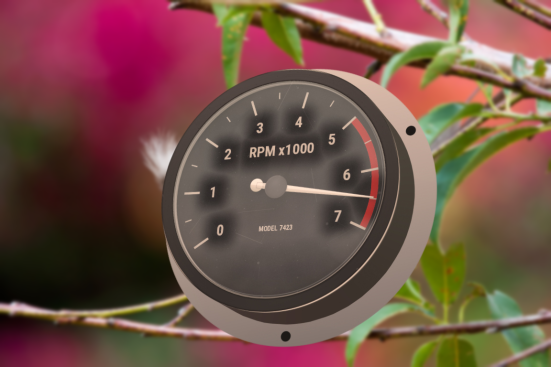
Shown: 6500 rpm
